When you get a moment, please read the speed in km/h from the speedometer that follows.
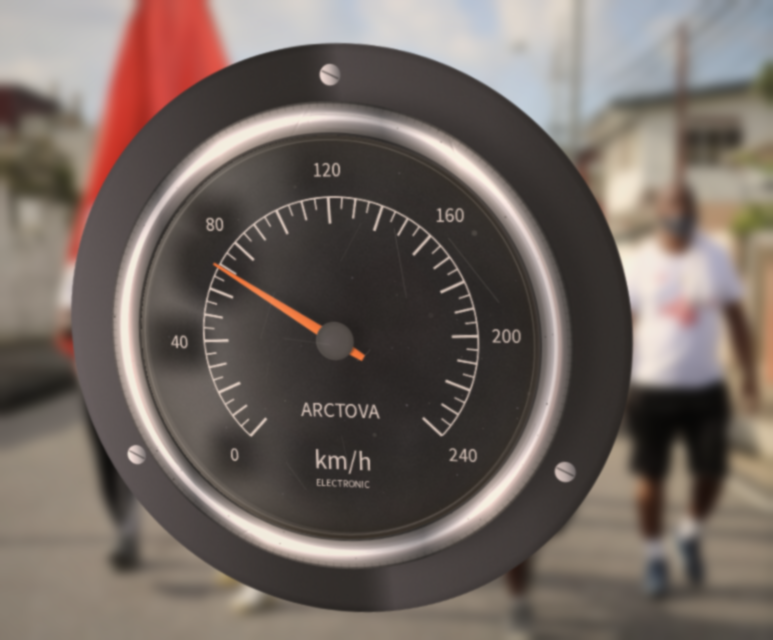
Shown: 70 km/h
